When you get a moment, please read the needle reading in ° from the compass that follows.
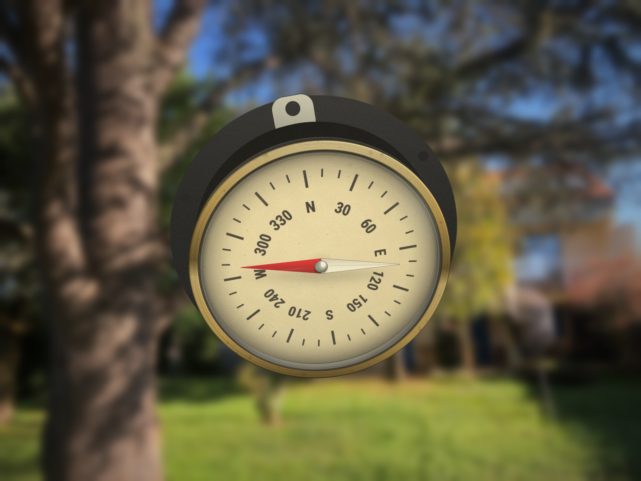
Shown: 280 °
